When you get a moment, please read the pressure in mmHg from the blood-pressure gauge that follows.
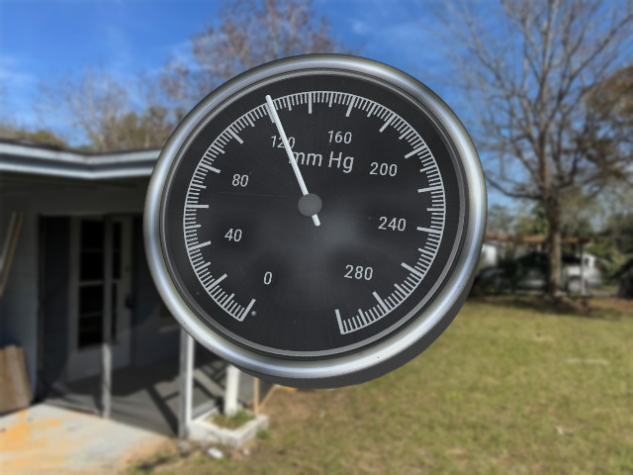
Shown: 122 mmHg
